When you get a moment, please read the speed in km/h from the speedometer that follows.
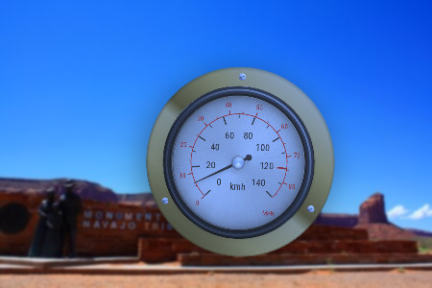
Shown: 10 km/h
